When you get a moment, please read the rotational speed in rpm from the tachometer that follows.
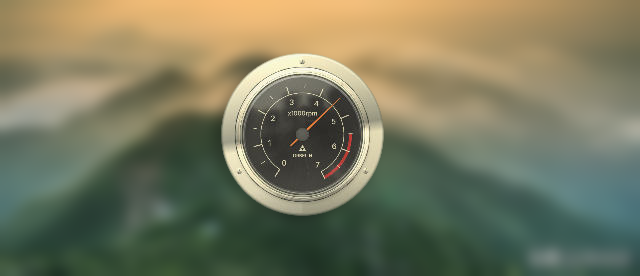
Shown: 4500 rpm
